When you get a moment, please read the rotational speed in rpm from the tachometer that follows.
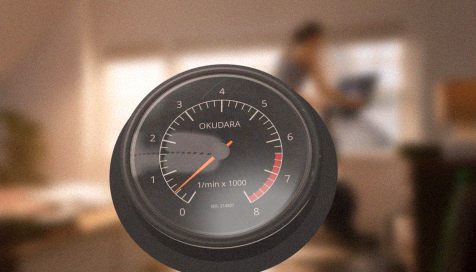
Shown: 400 rpm
